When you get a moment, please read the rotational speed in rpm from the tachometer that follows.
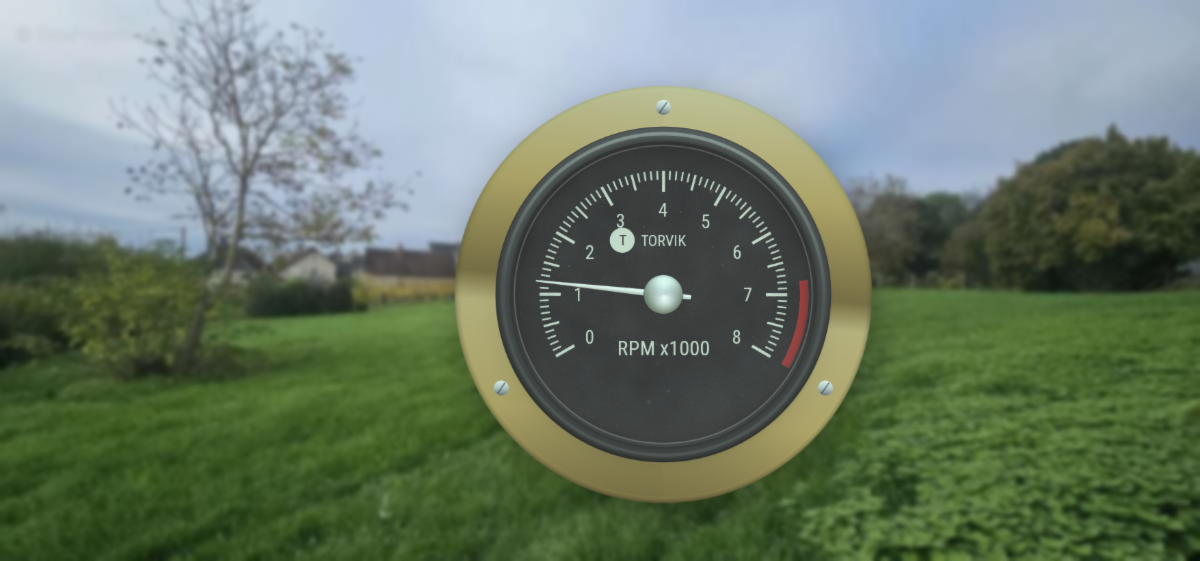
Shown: 1200 rpm
